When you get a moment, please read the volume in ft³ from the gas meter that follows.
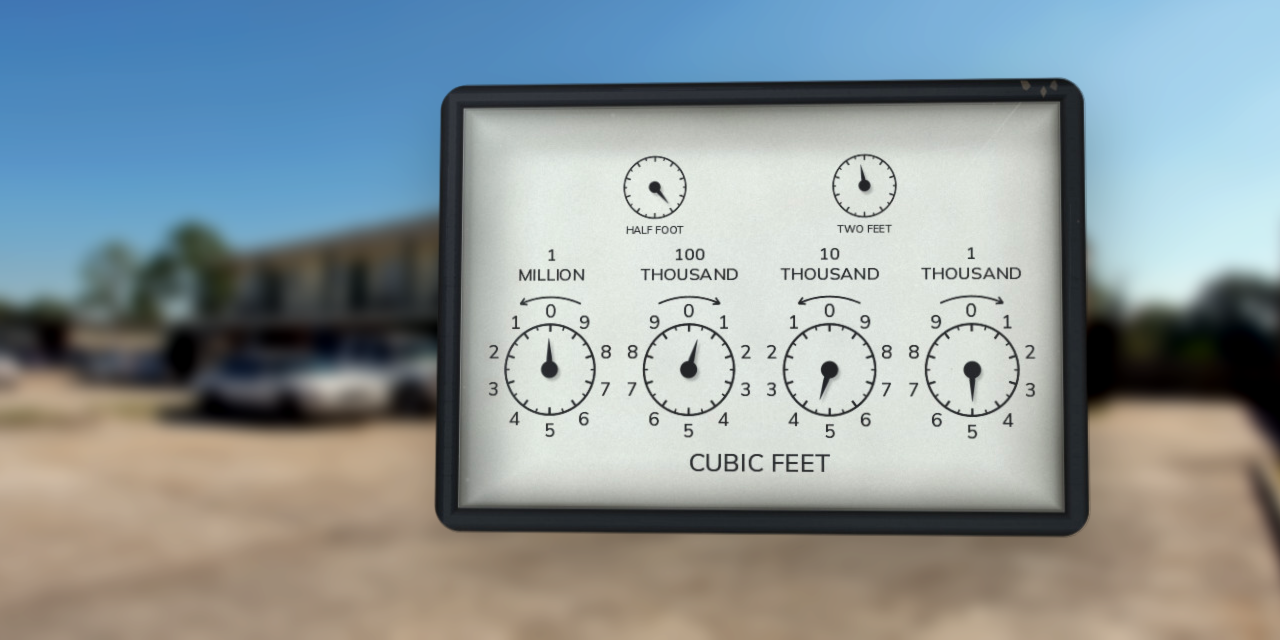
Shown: 4500 ft³
